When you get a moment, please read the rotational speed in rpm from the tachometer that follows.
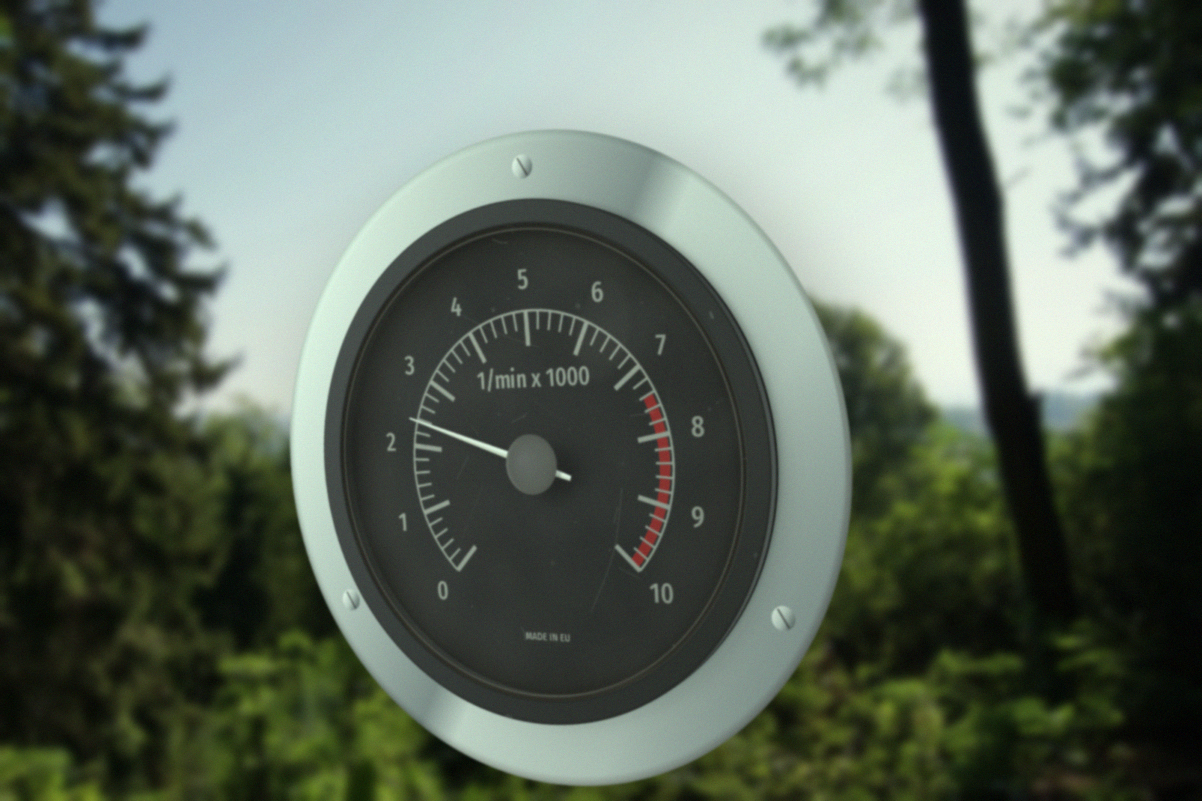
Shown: 2400 rpm
